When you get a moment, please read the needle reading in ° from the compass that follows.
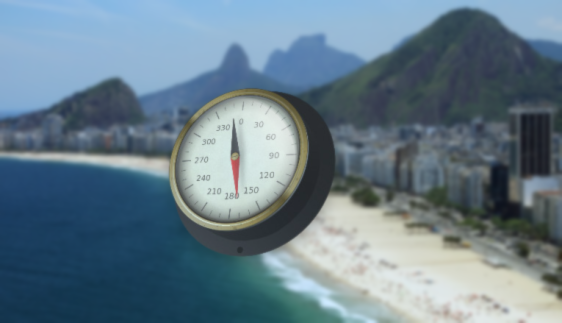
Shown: 170 °
